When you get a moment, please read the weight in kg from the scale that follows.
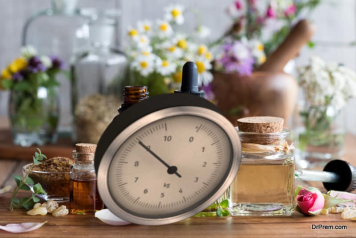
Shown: 9 kg
